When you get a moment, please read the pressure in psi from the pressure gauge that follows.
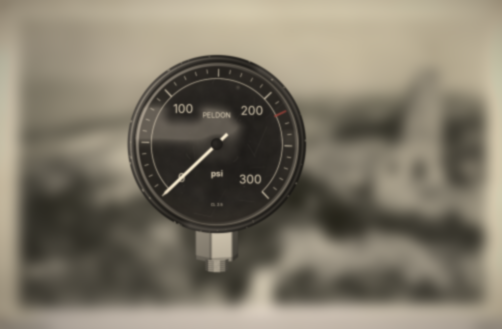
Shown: 0 psi
